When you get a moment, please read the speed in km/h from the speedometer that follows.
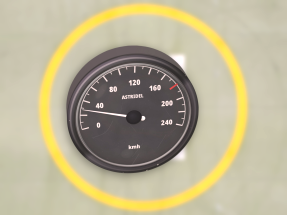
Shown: 30 km/h
